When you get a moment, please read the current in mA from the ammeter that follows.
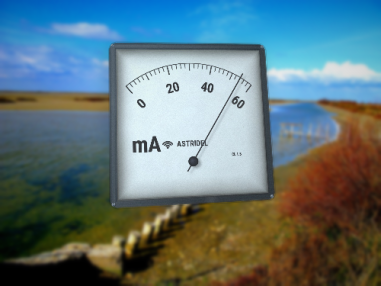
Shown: 54 mA
